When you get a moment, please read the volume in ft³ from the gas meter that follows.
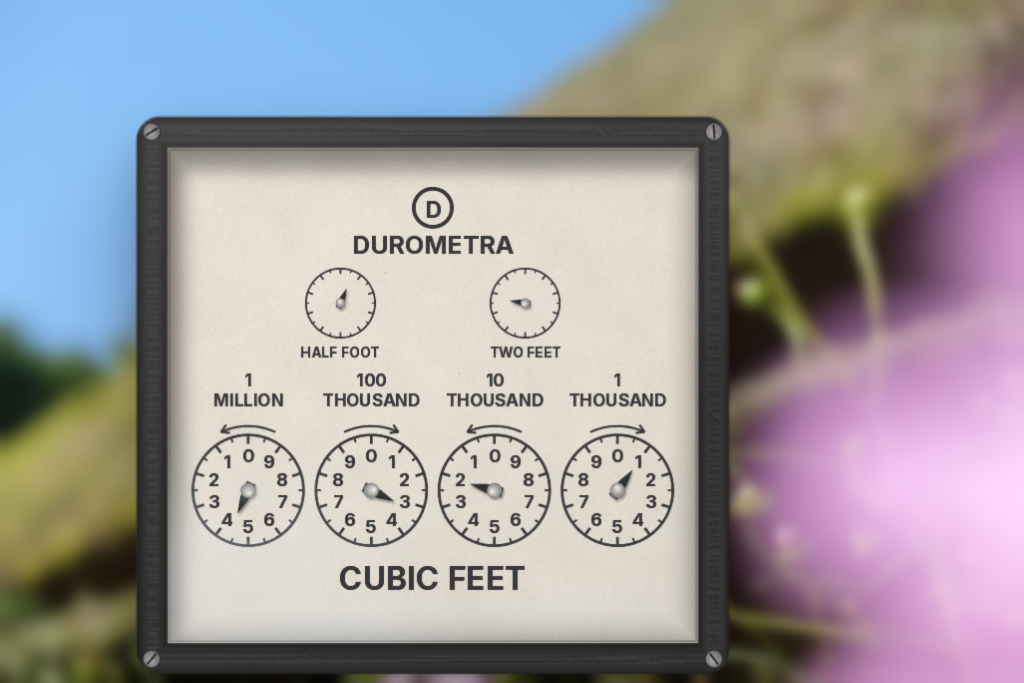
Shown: 432100 ft³
